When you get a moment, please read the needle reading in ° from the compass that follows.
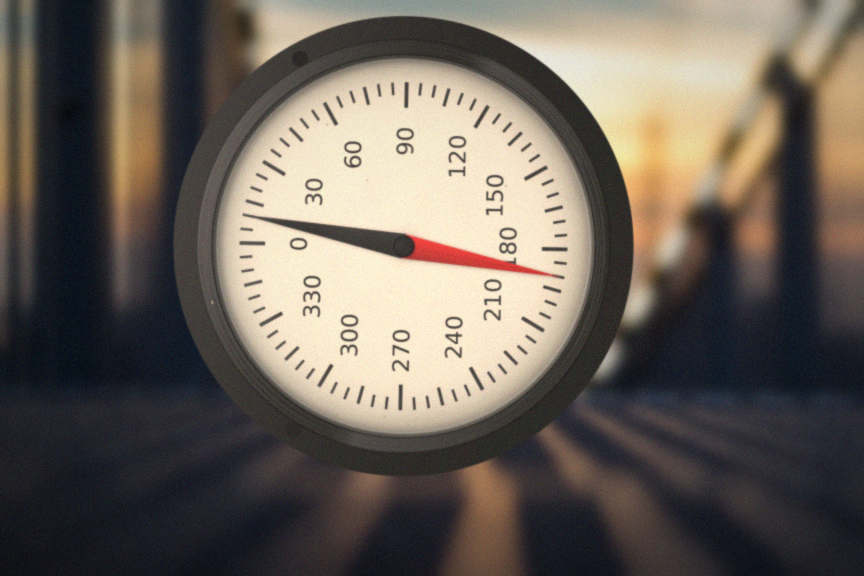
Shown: 190 °
